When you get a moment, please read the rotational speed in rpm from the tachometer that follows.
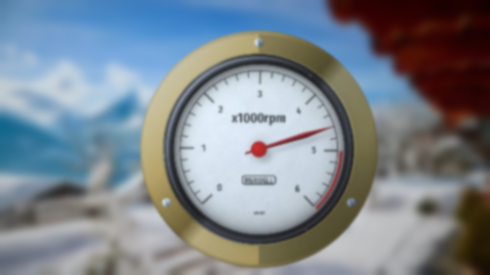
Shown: 4600 rpm
